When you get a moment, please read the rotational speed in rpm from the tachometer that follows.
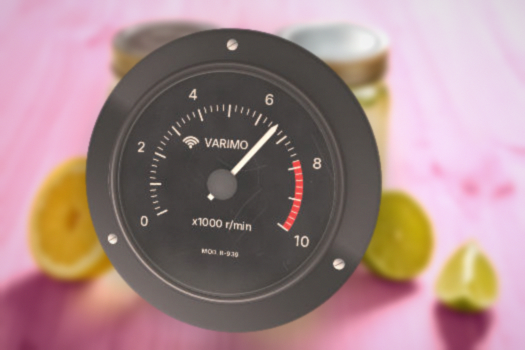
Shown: 6600 rpm
